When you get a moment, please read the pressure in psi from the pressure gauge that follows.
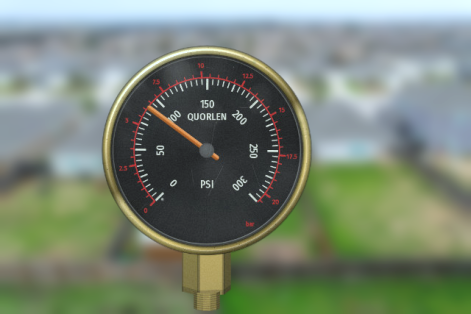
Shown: 90 psi
